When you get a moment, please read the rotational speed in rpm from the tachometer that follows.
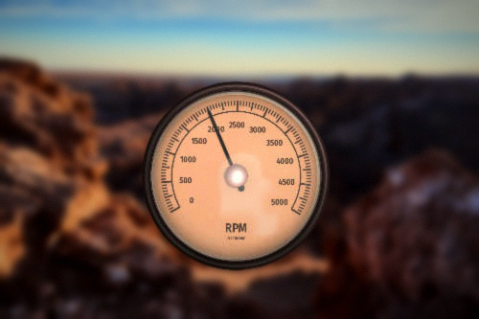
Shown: 2000 rpm
